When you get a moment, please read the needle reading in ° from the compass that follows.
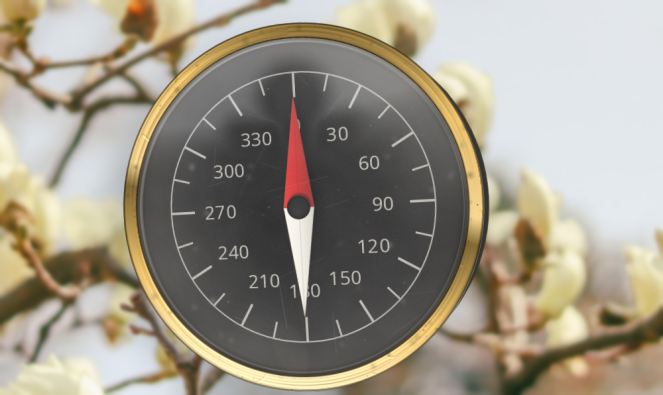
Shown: 0 °
